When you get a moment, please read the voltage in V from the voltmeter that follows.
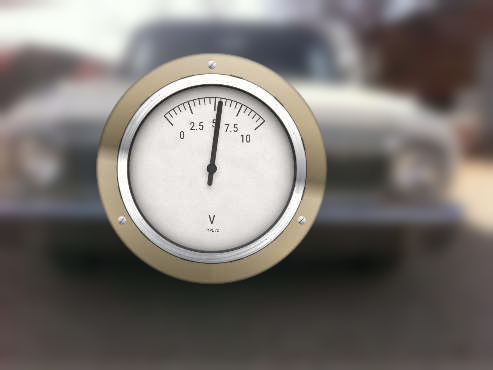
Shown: 5.5 V
